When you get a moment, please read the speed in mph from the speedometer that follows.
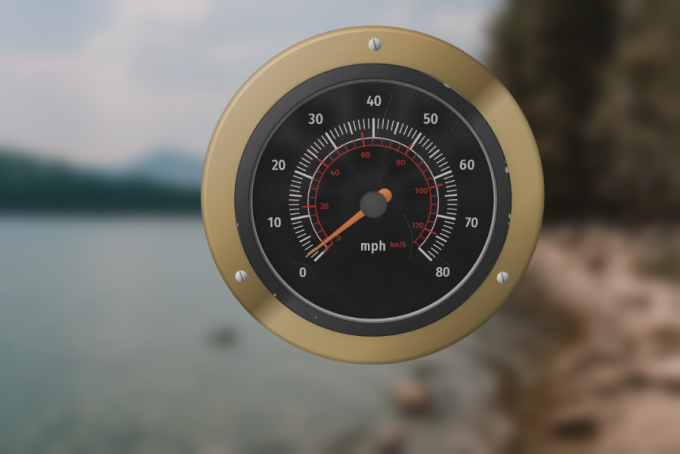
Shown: 2 mph
